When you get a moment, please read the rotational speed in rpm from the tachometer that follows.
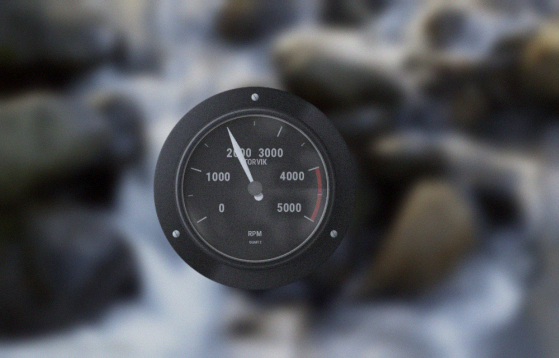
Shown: 2000 rpm
